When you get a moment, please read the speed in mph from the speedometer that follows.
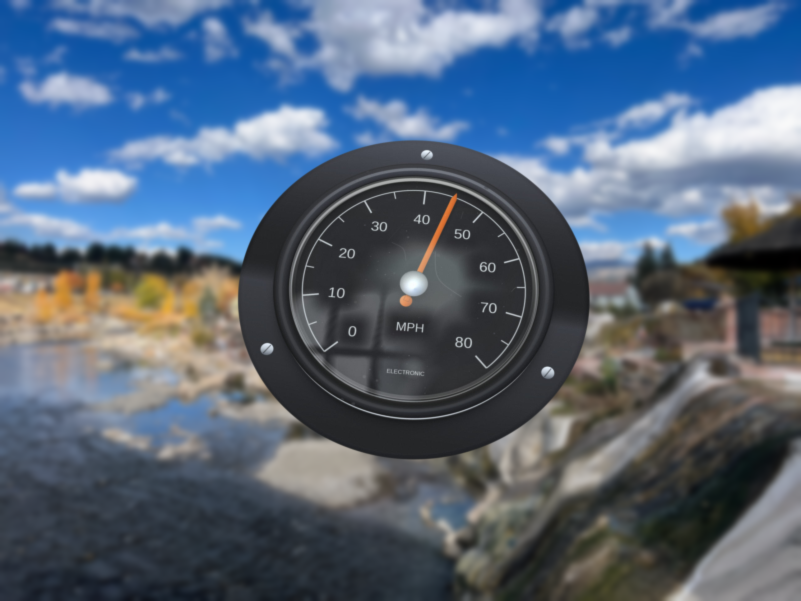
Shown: 45 mph
